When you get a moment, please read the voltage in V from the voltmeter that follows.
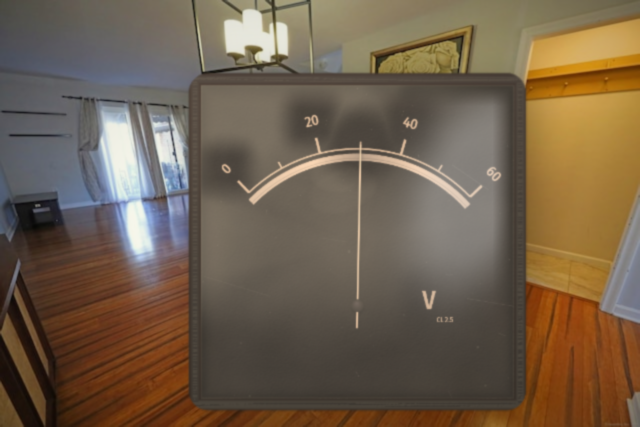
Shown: 30 V
